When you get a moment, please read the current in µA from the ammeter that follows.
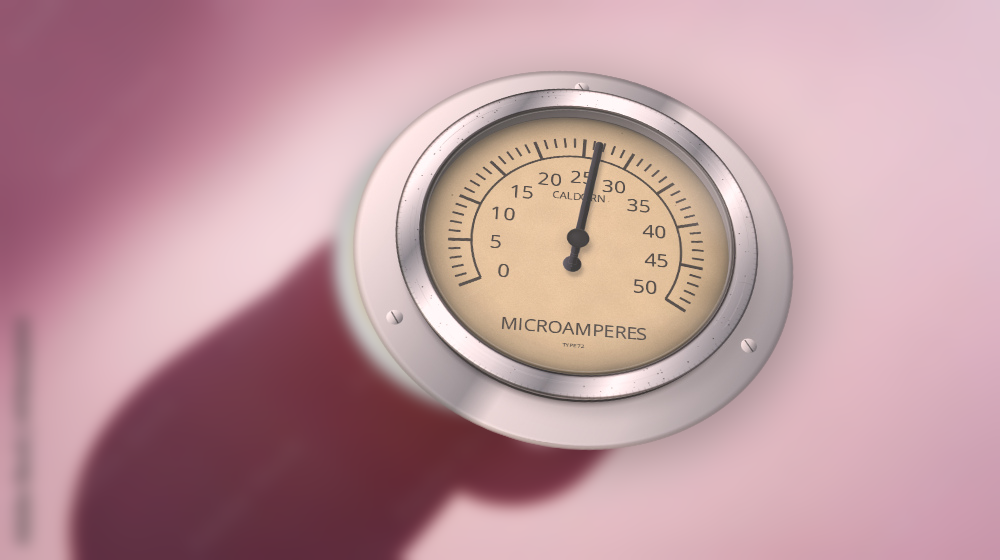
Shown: 26.5 µA
